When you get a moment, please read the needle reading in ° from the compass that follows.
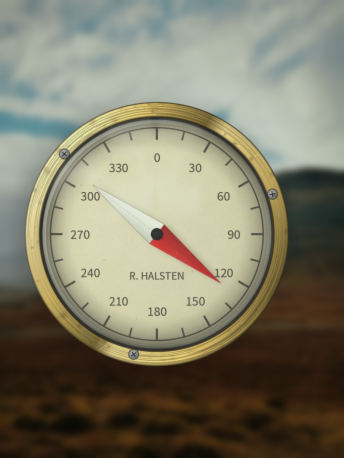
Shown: 127.5 °
